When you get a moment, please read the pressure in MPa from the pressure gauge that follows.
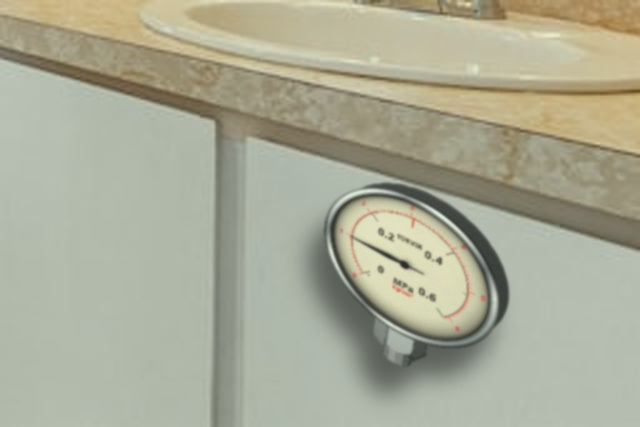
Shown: 0.1 MPa
